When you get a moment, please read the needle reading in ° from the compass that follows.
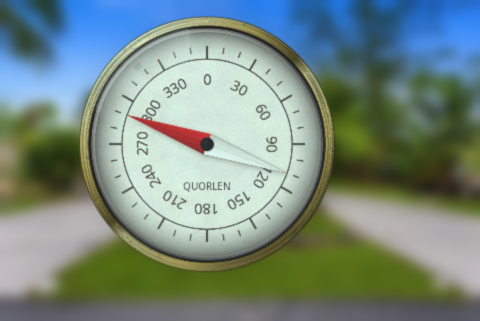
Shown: 290 °
